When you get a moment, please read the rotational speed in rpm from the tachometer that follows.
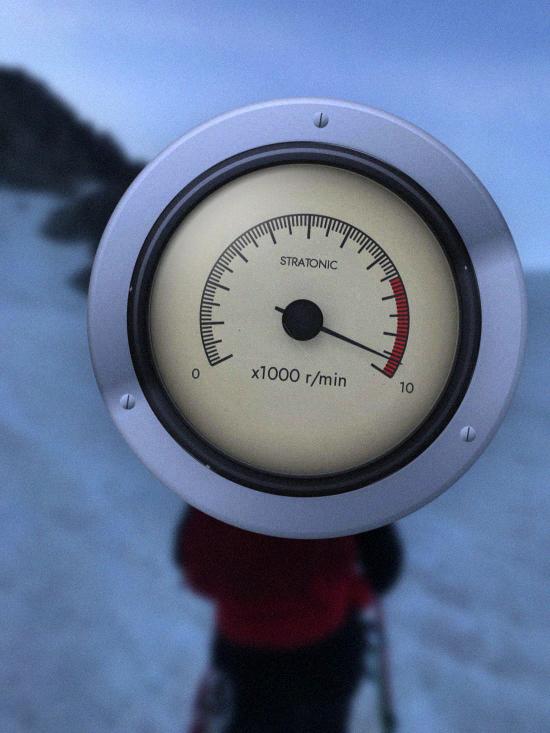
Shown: 9600 rpm
